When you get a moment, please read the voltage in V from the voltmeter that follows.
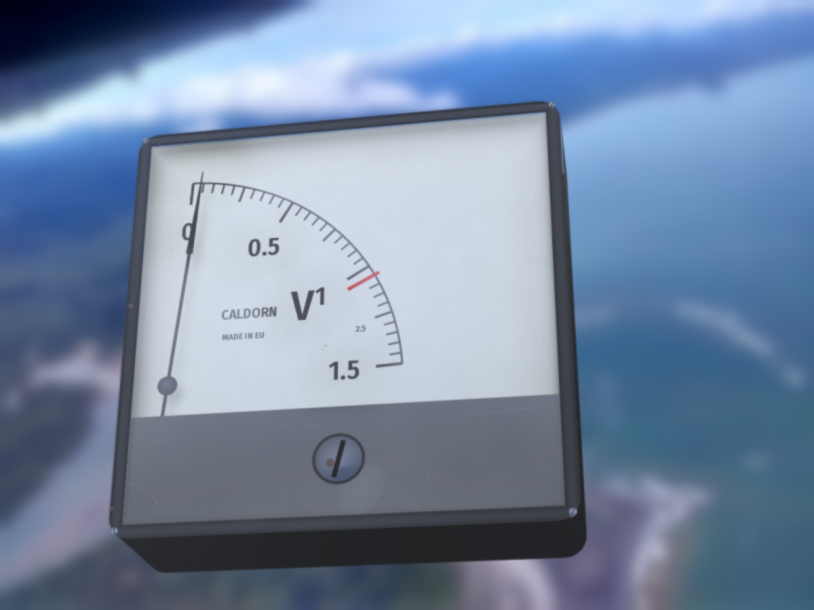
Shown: 0.05 V
